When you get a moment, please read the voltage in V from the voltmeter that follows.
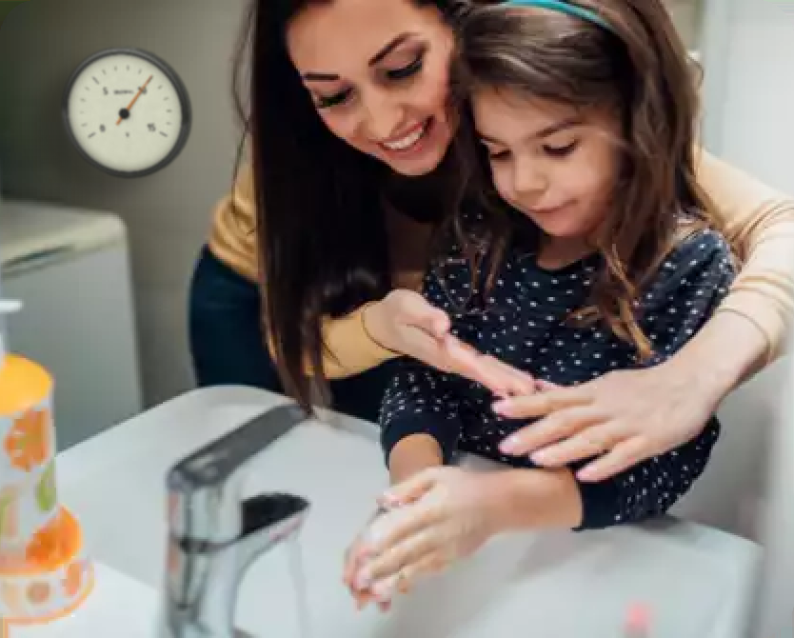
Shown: 10 V
